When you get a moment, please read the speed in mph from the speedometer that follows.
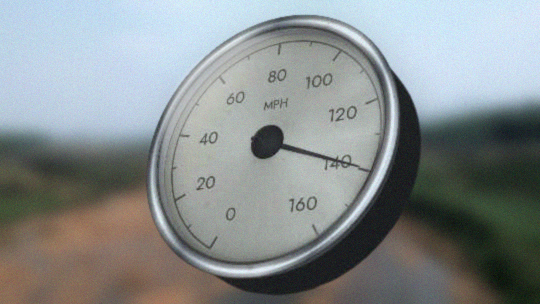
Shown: 140 mph
